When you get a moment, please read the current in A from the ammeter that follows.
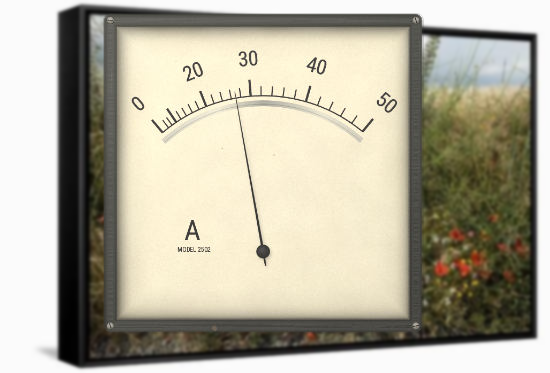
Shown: 27 A
